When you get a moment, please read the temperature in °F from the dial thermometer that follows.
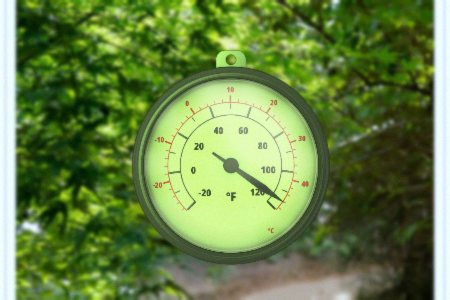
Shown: 115 °F
